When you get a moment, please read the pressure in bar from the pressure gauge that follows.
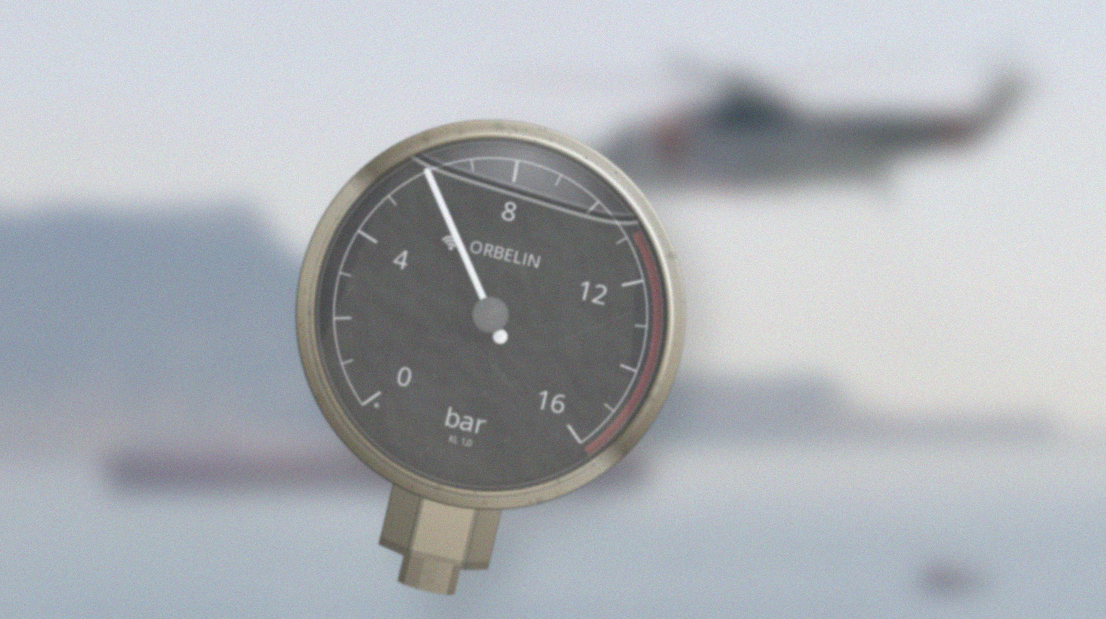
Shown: 6 bar
